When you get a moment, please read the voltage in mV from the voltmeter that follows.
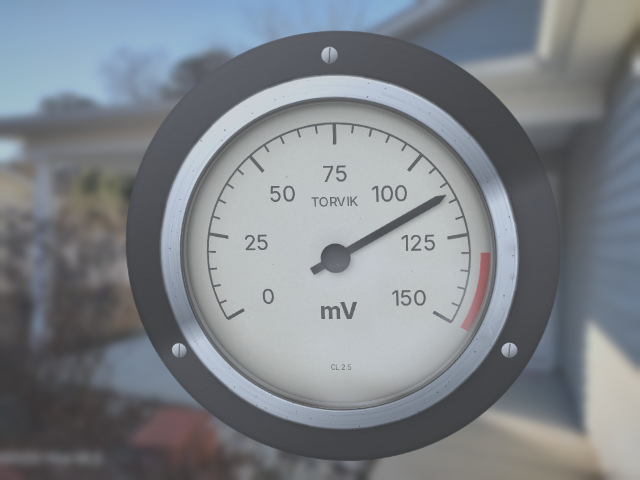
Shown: 112.5 mV
